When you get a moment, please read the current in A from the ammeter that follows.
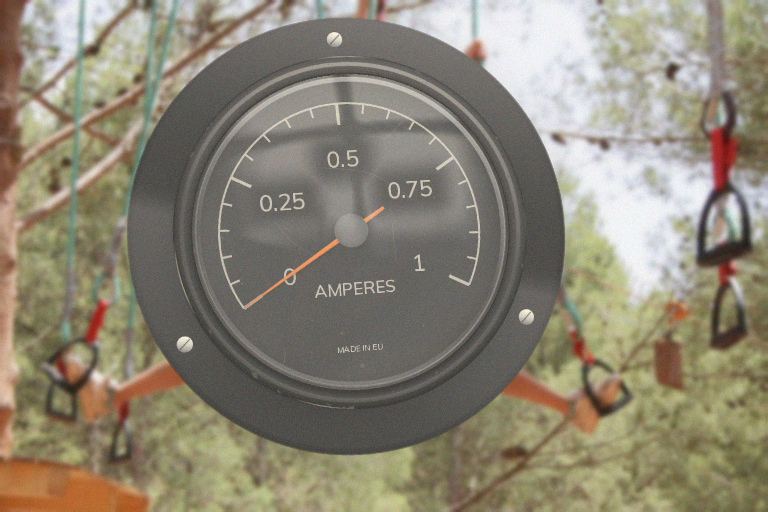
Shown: 0 A
